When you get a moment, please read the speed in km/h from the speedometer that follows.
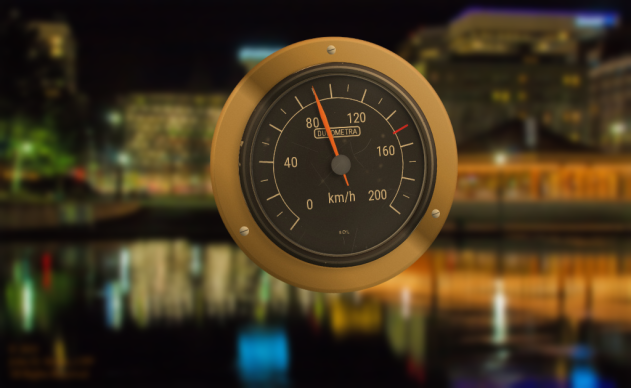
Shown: 90 km/h
